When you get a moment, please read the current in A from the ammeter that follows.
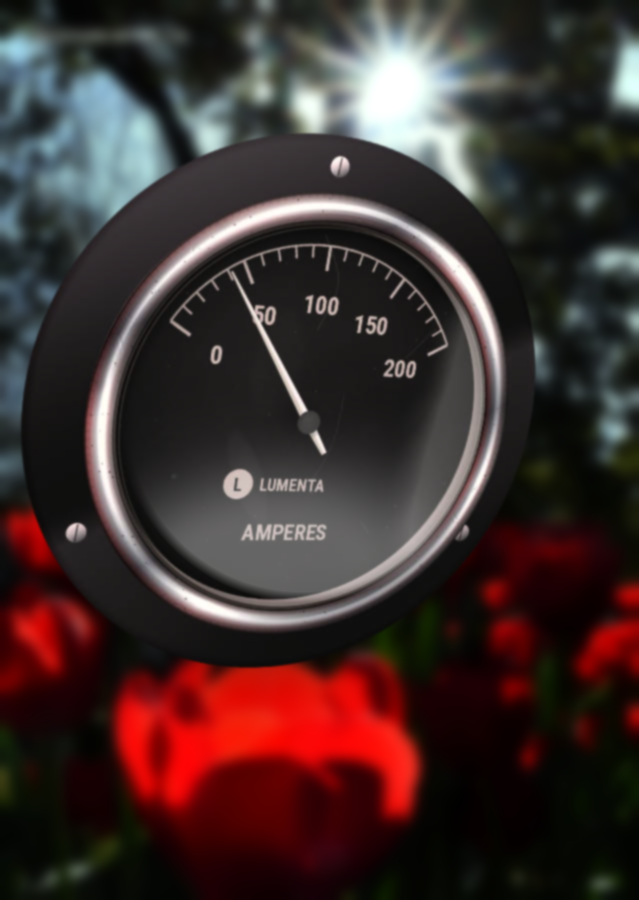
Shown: 40 A
